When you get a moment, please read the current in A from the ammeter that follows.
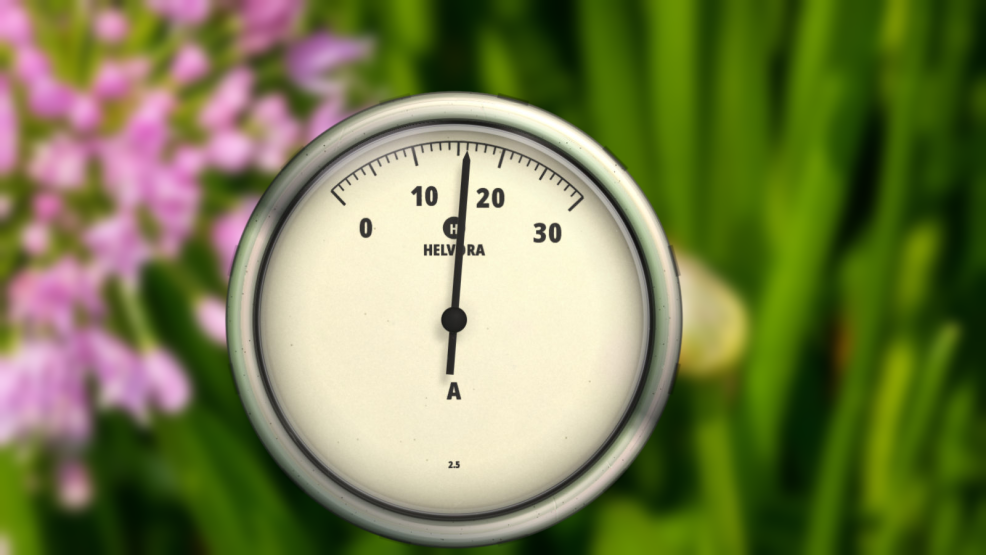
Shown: 16 A
